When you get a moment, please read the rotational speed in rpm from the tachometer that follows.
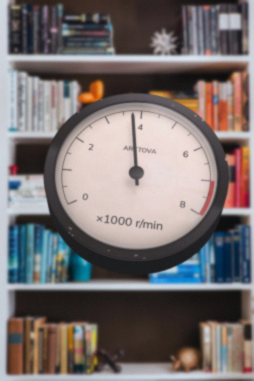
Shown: 3750 rpm
